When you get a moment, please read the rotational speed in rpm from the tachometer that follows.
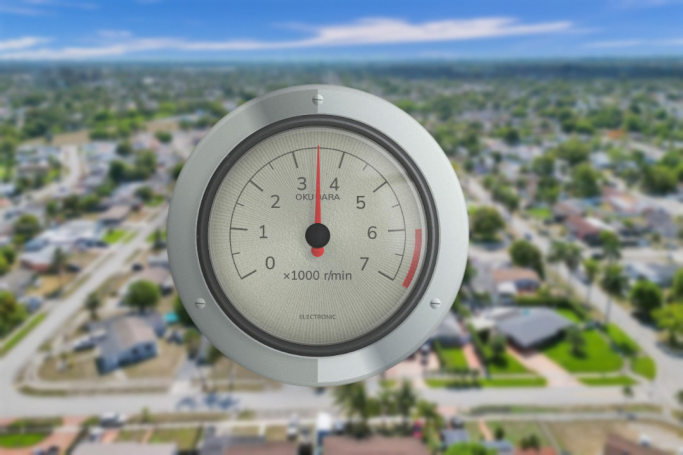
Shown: 3500 rpm
